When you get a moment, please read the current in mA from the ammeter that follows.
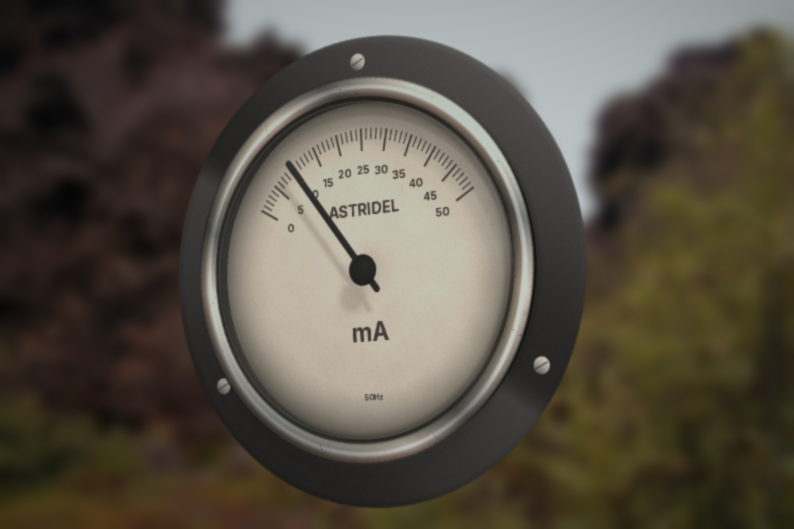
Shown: 10 mA
